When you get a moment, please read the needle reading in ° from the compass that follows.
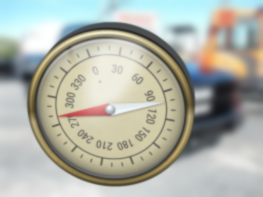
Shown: 280 °
